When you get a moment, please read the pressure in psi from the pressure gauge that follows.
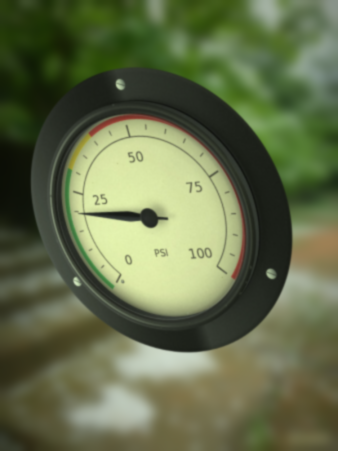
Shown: 20 psi
